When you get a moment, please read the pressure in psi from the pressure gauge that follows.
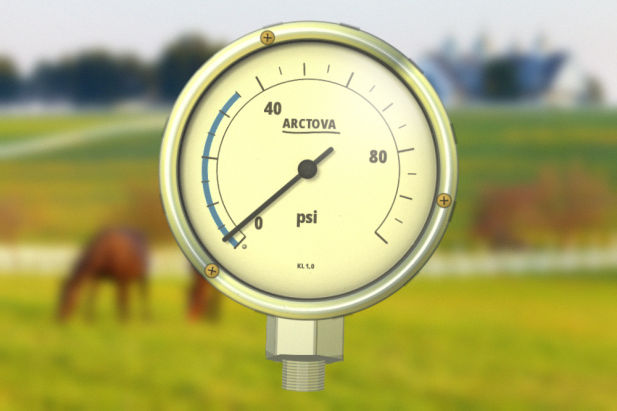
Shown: 2.5 psi
